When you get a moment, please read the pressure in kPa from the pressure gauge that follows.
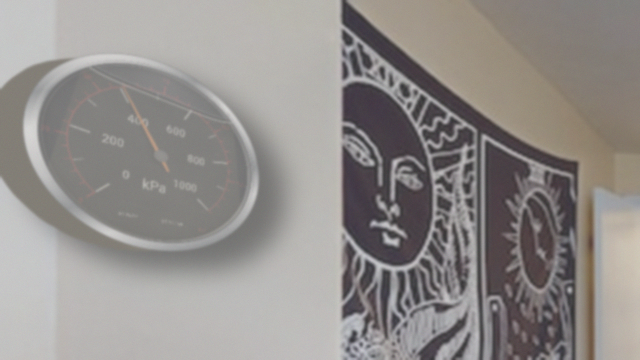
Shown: 400 kPa
